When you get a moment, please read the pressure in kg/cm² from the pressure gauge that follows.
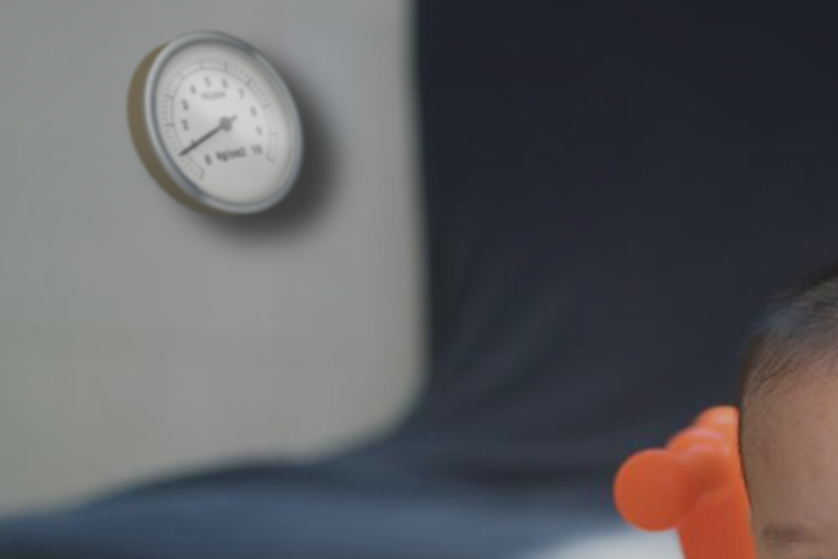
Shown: 1 kg/cm²
